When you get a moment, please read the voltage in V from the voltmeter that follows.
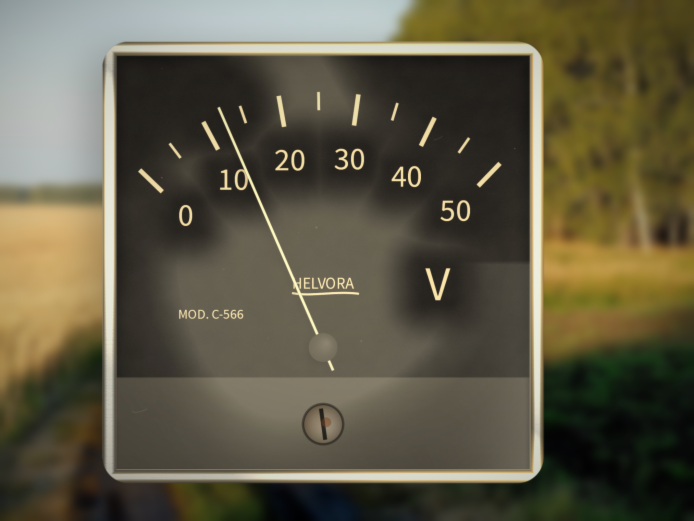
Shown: 12.5 V
